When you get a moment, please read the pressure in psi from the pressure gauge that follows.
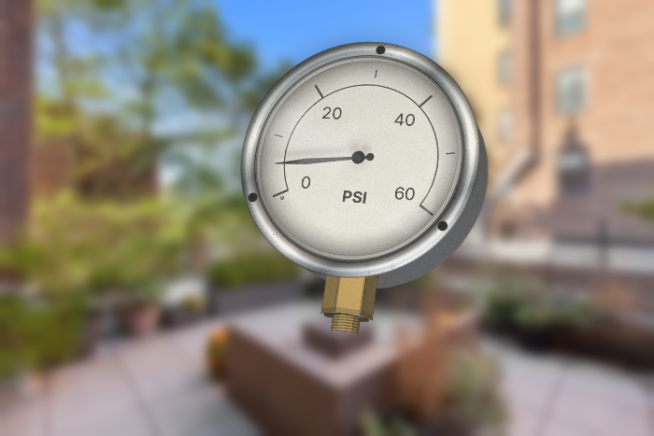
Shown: 5 psi
